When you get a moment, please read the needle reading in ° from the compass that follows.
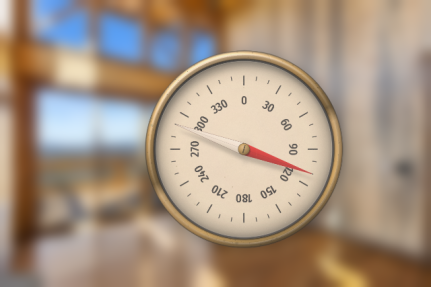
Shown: 110 °
